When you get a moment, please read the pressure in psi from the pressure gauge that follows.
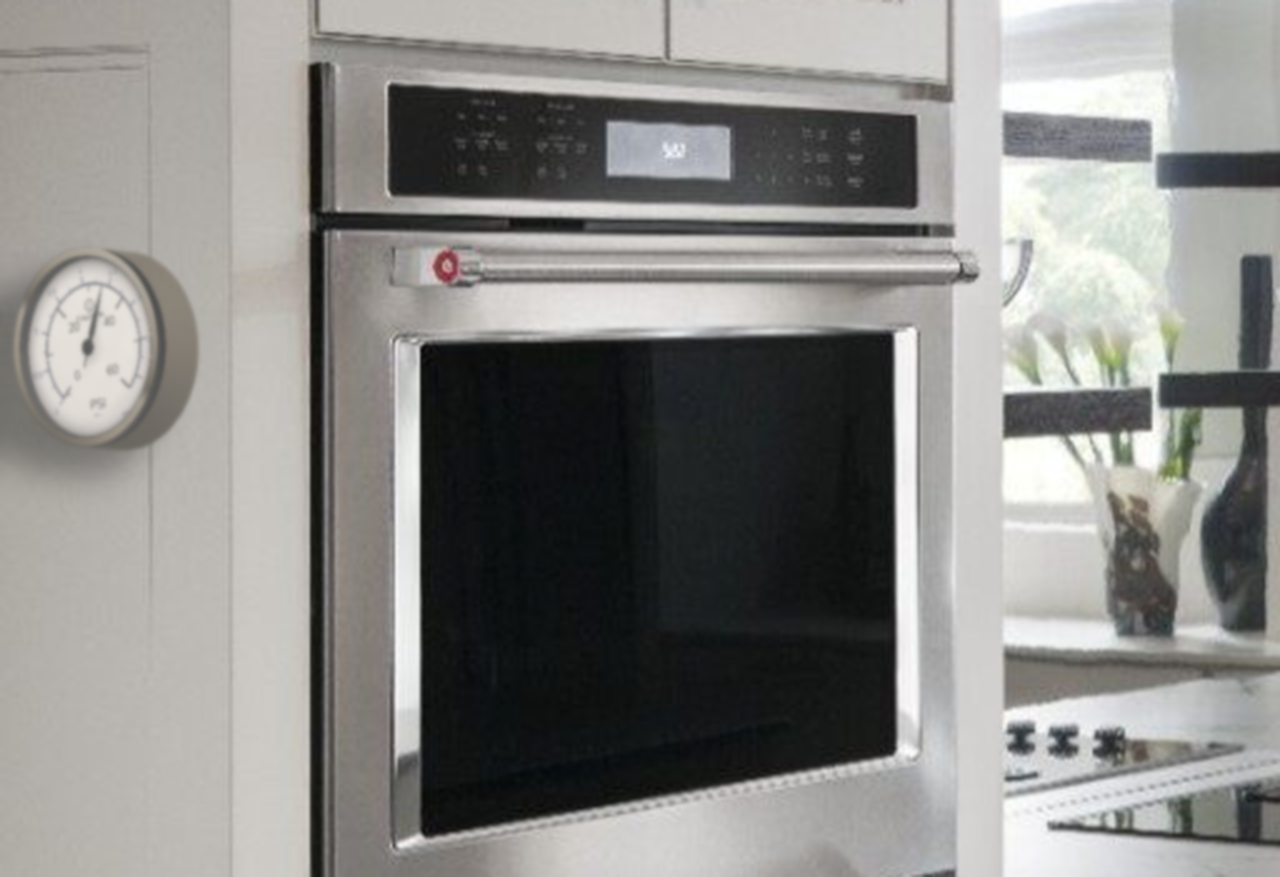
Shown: 35 psi
